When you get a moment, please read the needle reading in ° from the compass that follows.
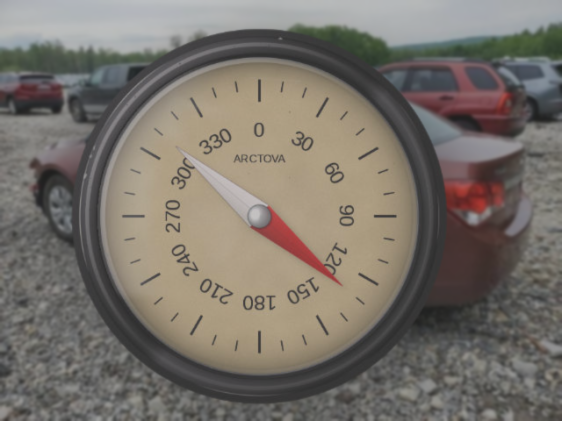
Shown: 130 °
